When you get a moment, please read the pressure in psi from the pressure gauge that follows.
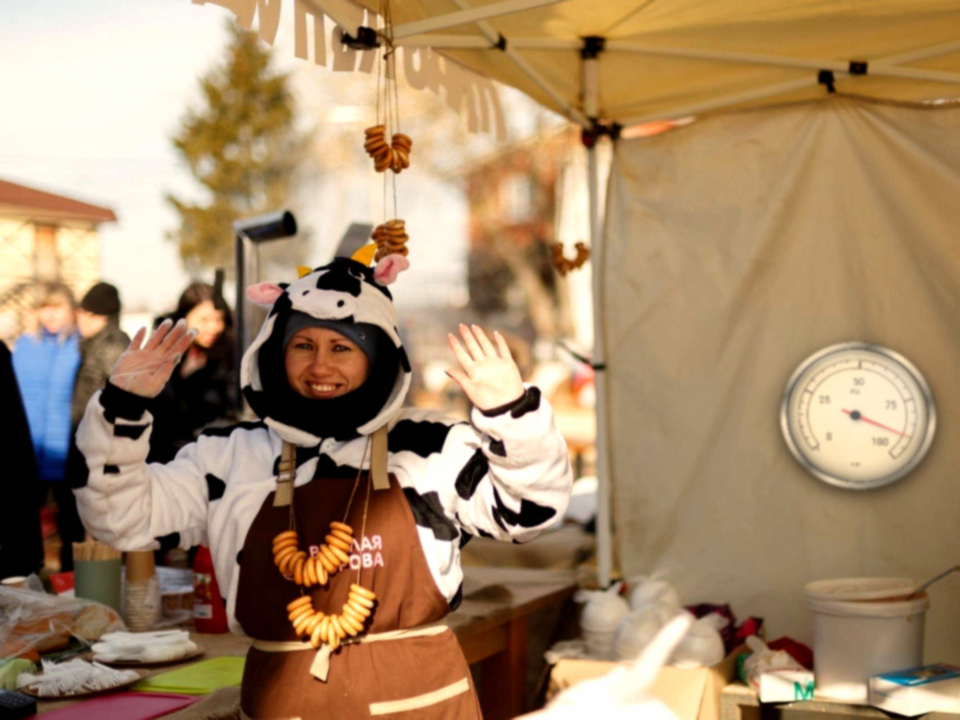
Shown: 90 psi
